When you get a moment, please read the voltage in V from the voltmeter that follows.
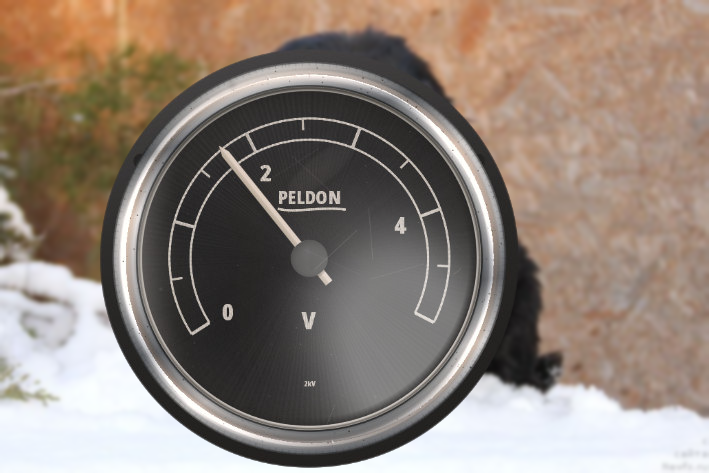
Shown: 1.75 V
